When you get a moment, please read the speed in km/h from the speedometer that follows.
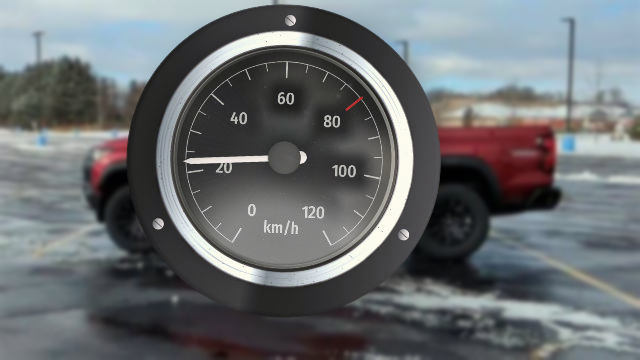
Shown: 22.5 km/h
